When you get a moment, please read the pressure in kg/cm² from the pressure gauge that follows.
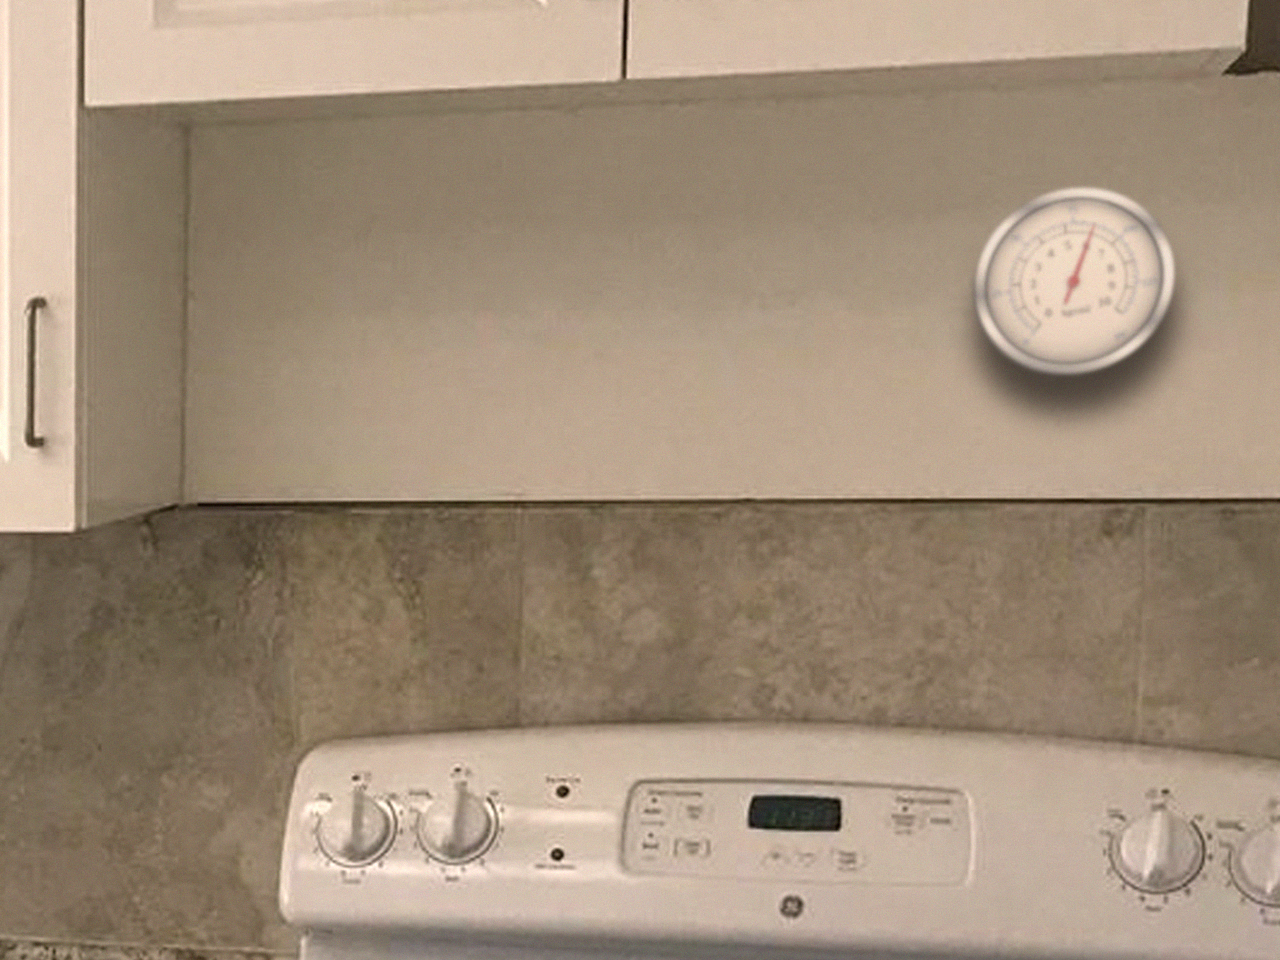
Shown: 6 kg/cm²
